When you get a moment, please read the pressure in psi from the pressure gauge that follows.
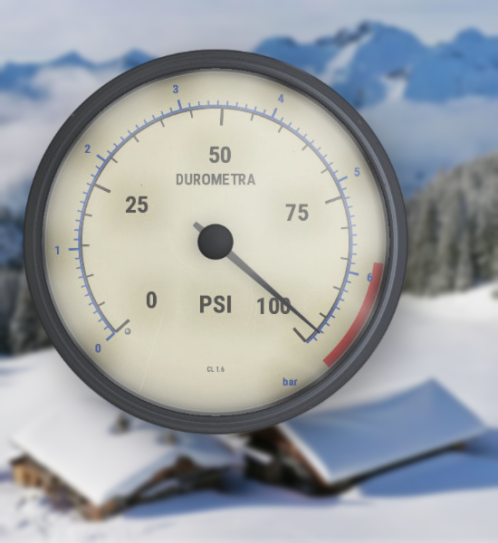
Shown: 97.5 psi
